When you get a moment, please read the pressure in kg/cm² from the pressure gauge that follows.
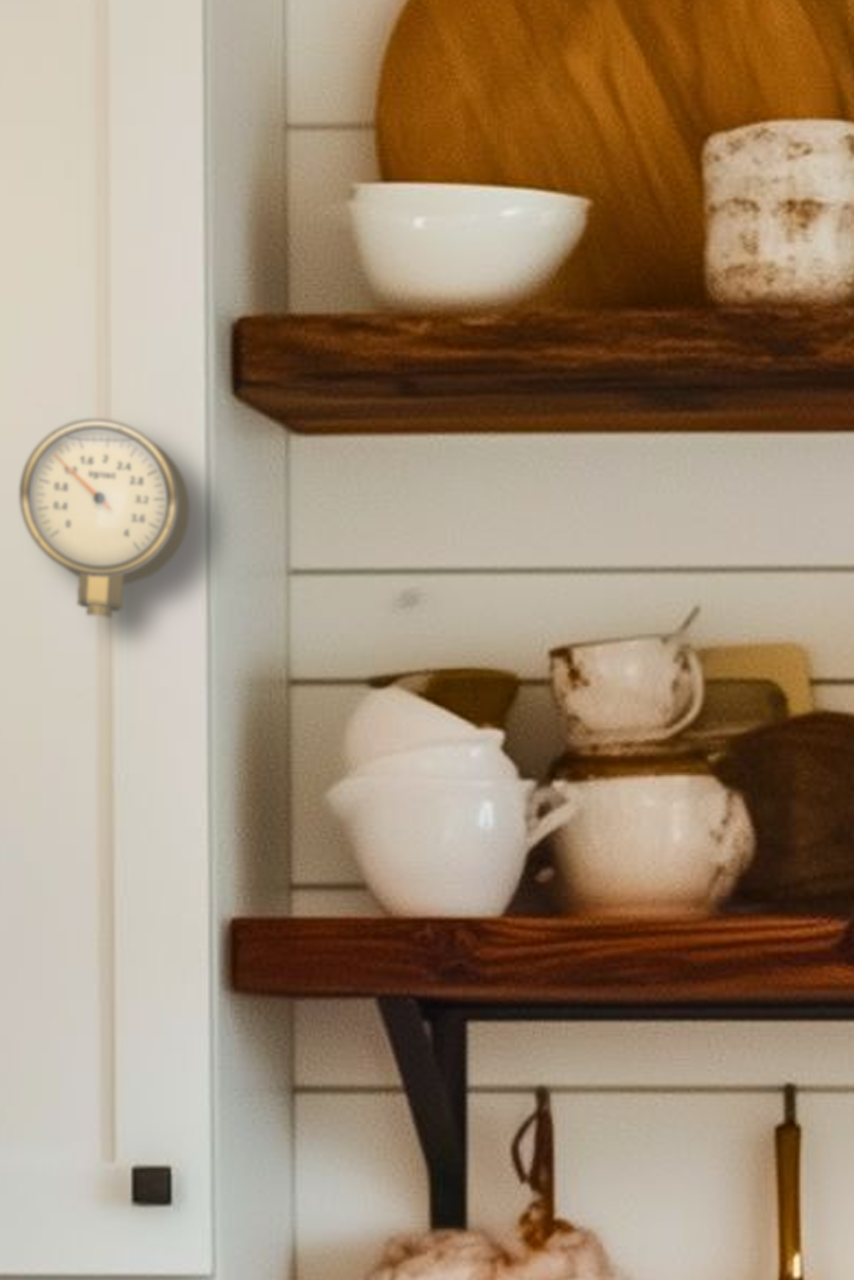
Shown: 1.2 kg/cm²
